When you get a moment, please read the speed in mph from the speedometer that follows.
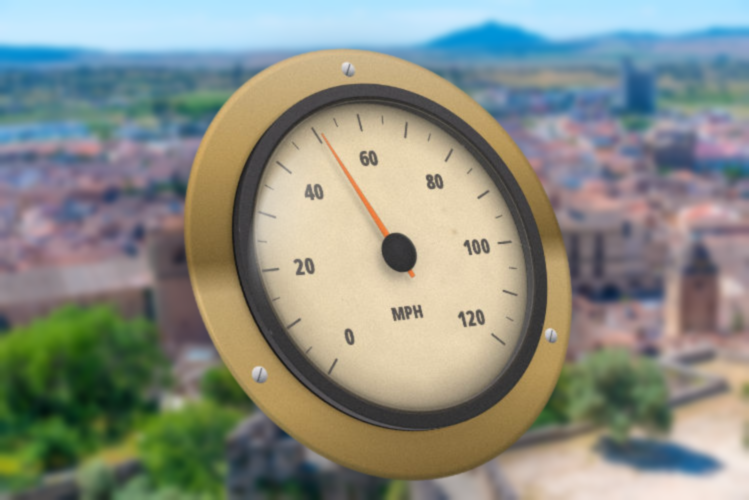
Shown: 50 mph
